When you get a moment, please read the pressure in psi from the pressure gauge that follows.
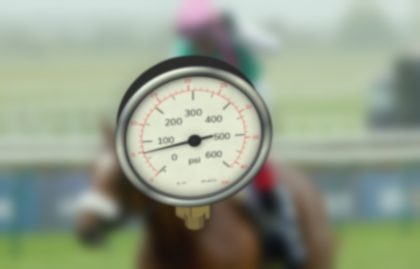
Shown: 75 psi
